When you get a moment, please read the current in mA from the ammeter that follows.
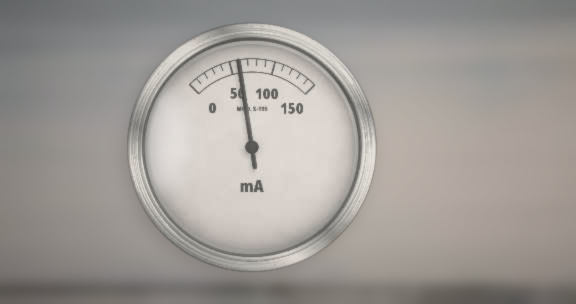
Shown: 60 mA
